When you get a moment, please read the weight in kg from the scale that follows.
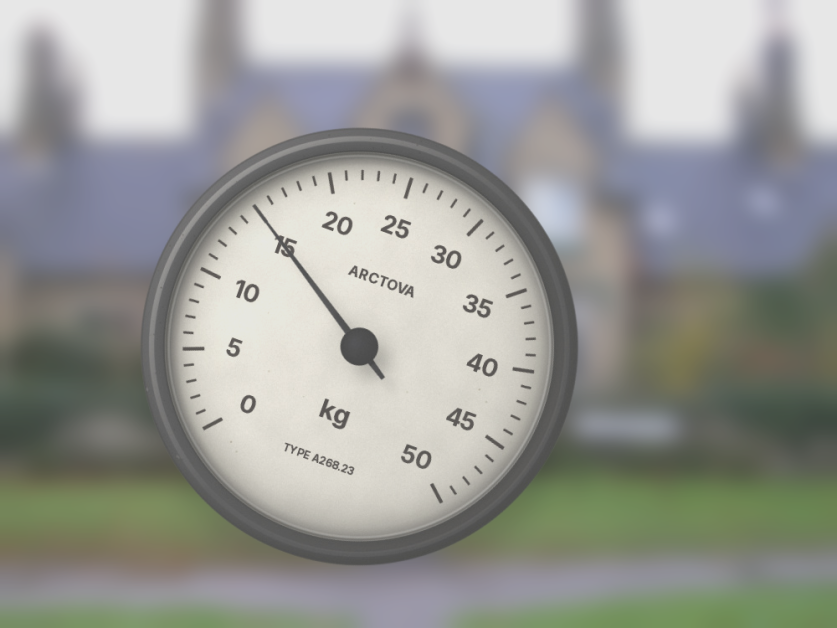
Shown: 15 kg
